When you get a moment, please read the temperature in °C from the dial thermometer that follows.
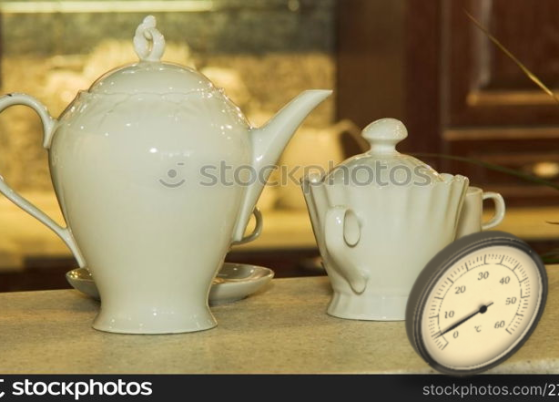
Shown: 5 °C
